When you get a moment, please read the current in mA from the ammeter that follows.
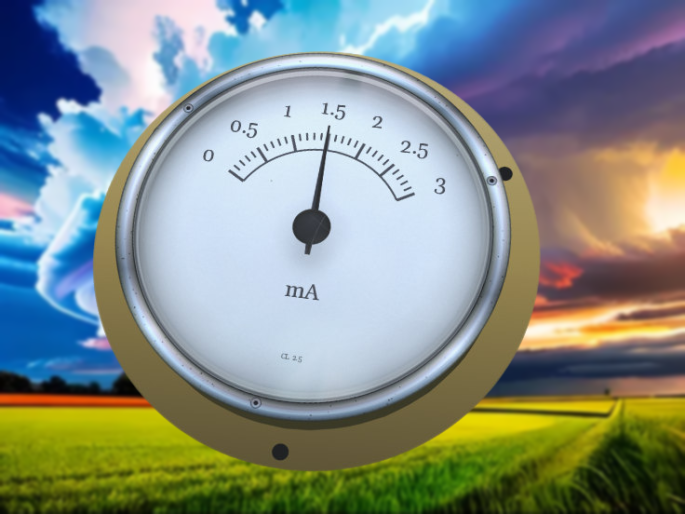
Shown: 1.5 mA
